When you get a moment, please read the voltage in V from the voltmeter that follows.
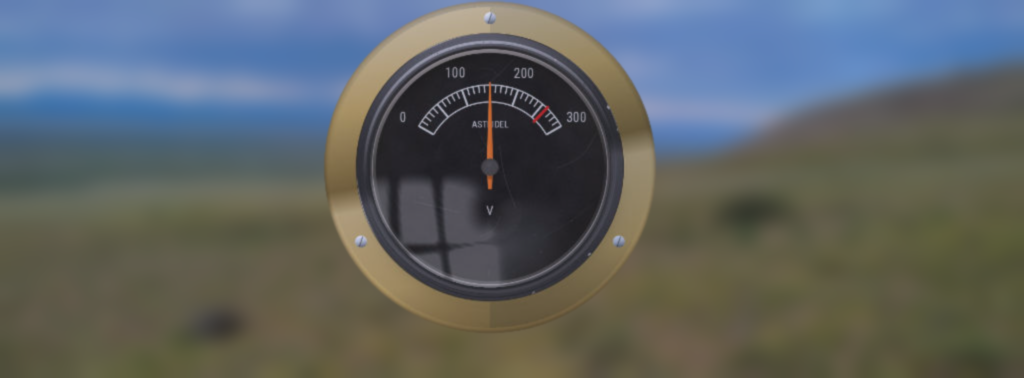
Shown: 150 V
